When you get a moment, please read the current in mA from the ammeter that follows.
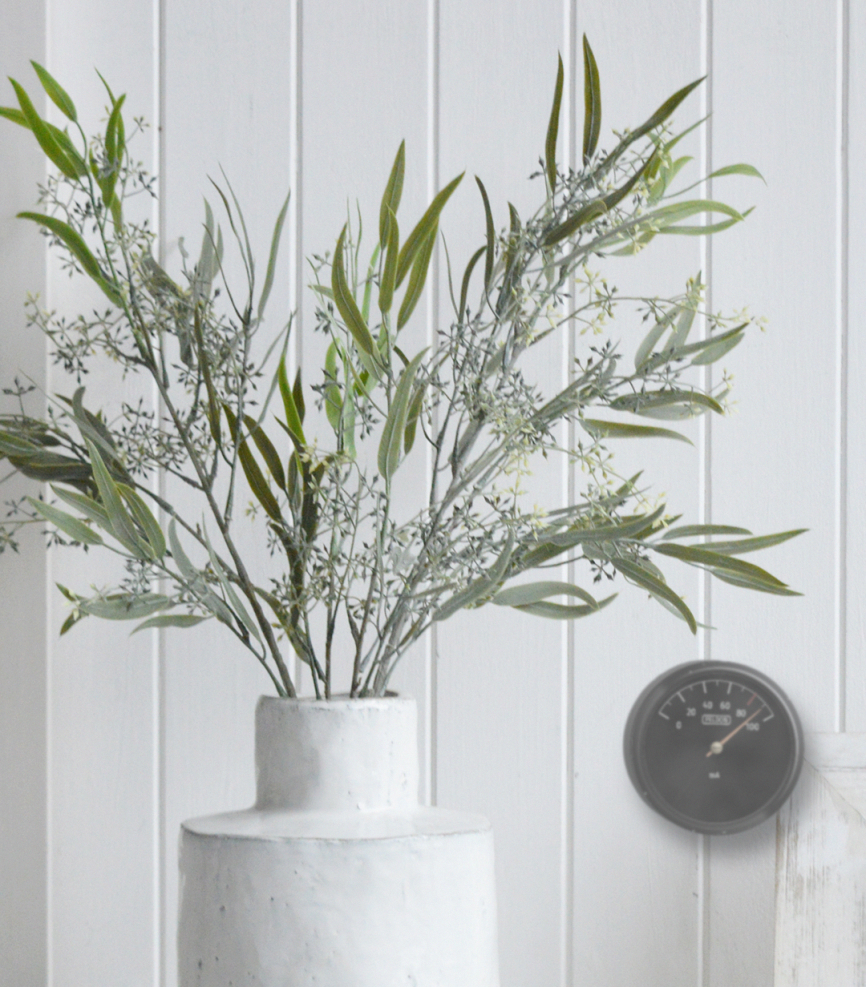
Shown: 90 mA
